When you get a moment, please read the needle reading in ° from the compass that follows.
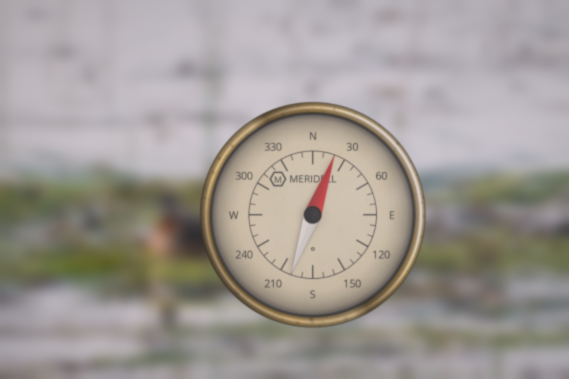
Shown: 20 °
